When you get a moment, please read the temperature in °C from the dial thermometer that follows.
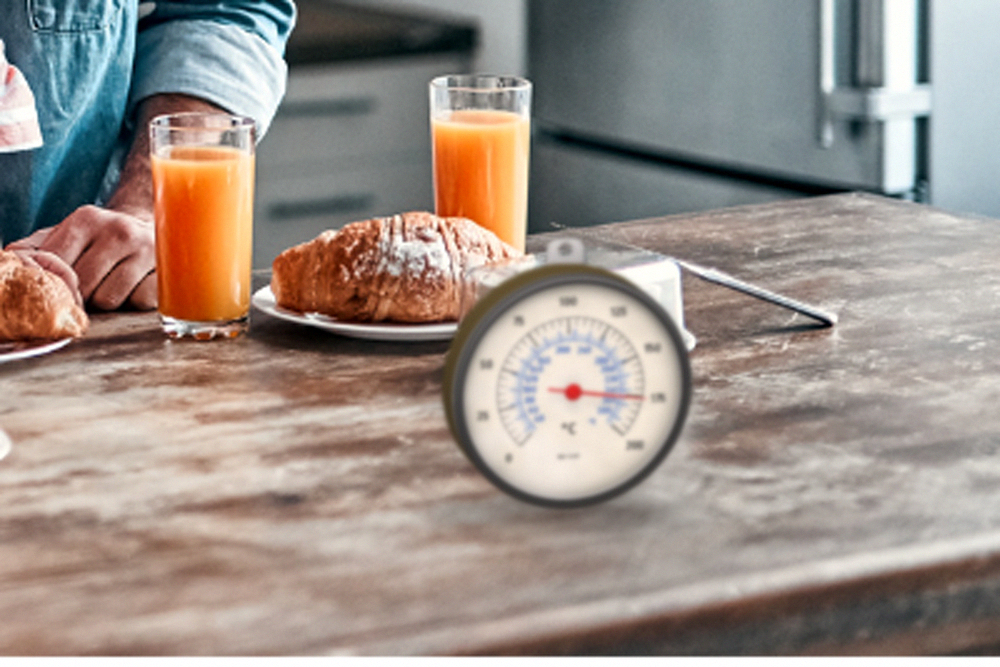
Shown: 175 °C
